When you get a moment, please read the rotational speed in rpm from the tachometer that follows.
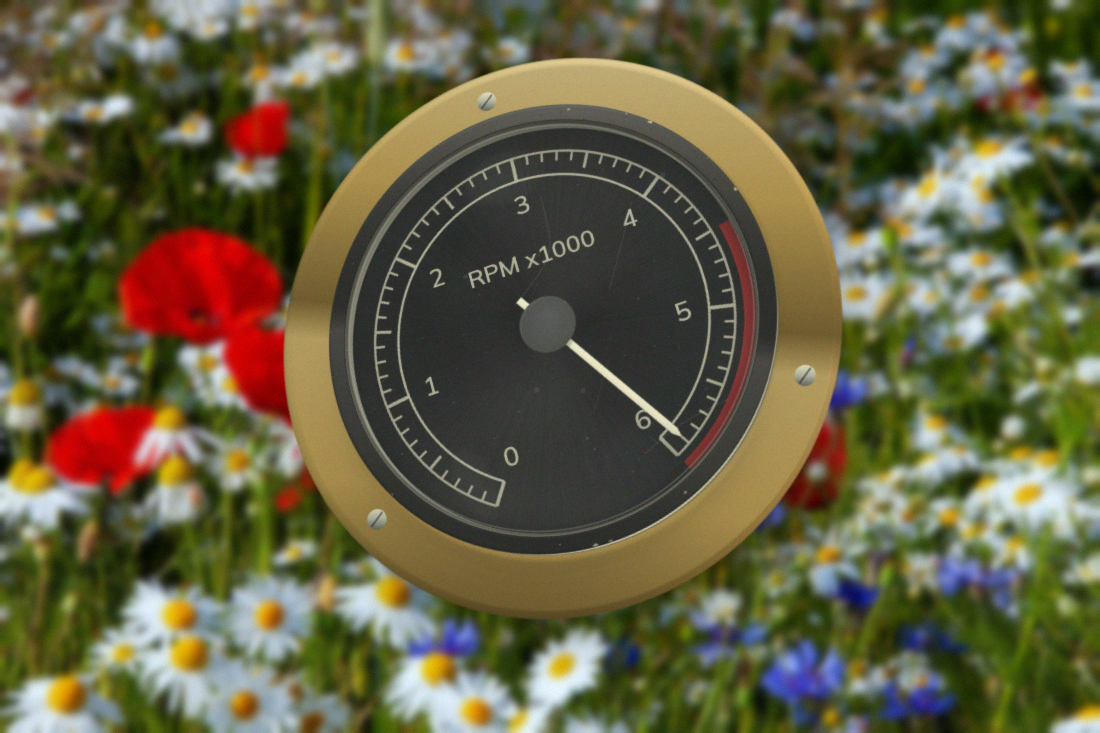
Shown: 5900 rpm
